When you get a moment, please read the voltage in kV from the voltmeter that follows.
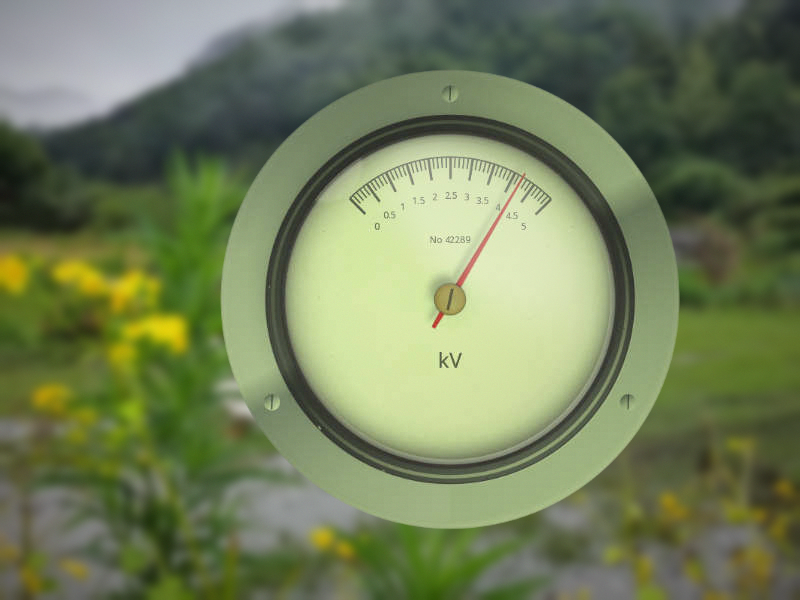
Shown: 4.2 kV
